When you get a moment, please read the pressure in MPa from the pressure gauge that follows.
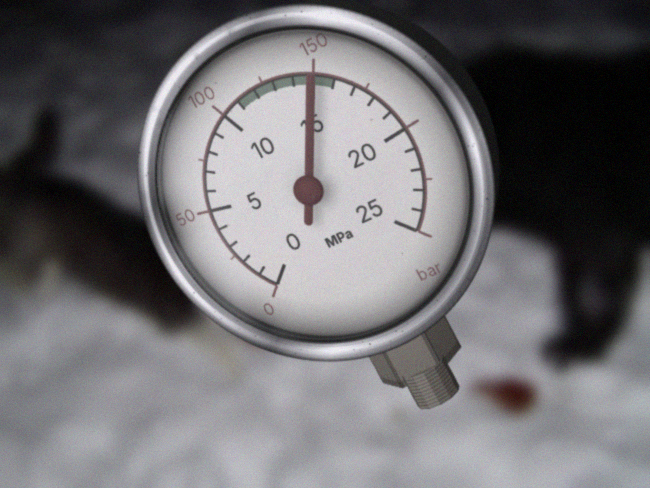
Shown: 15 MPa
